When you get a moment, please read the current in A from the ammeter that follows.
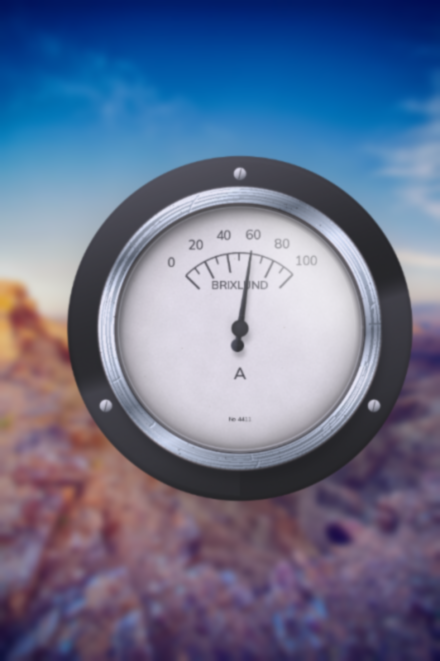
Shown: 60 A
